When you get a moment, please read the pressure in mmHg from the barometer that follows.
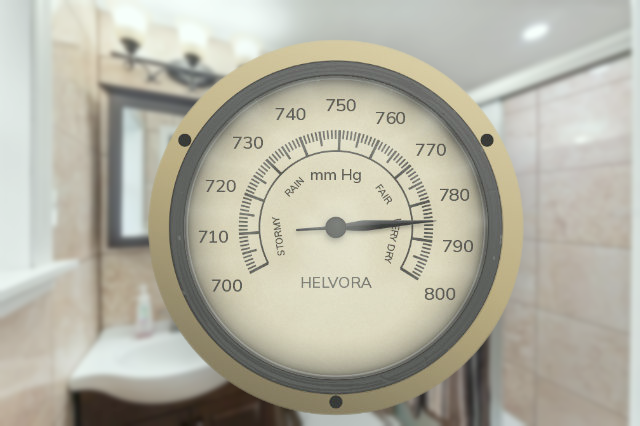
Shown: 785 mmHg
